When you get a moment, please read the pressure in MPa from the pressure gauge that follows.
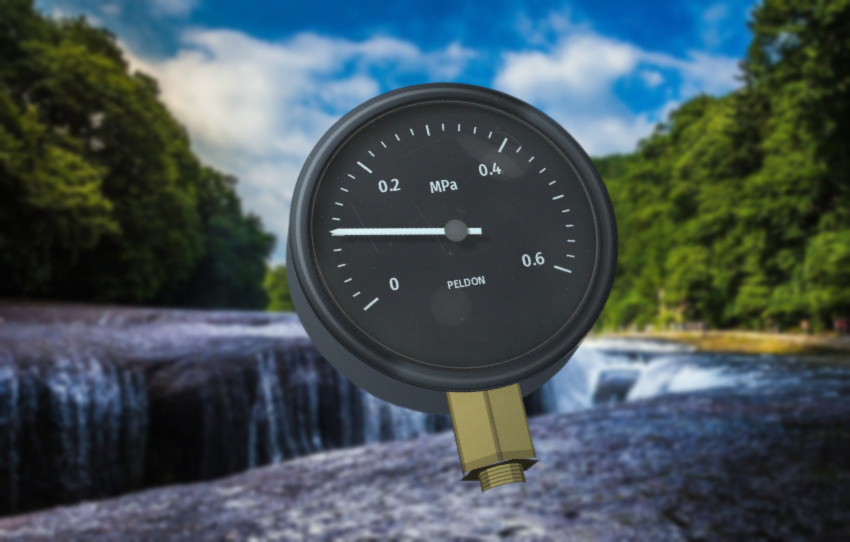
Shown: 0.1 MPa
